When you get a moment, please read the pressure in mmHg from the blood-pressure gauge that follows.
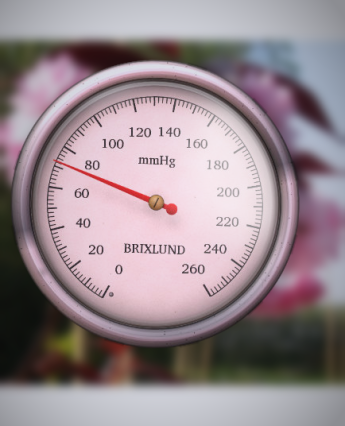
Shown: 72 mmHg
